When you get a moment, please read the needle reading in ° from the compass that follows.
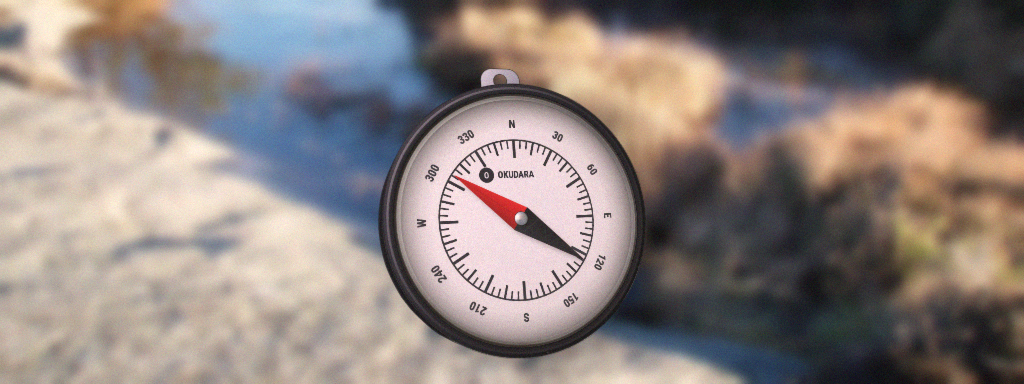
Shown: 305 °
